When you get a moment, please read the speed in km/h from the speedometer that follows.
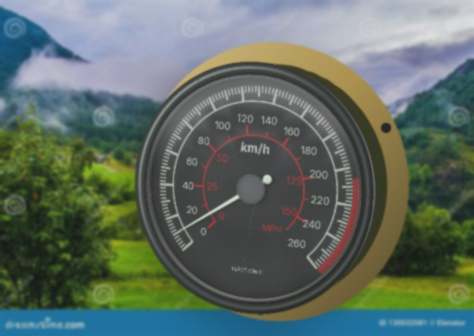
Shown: 10 km/h
